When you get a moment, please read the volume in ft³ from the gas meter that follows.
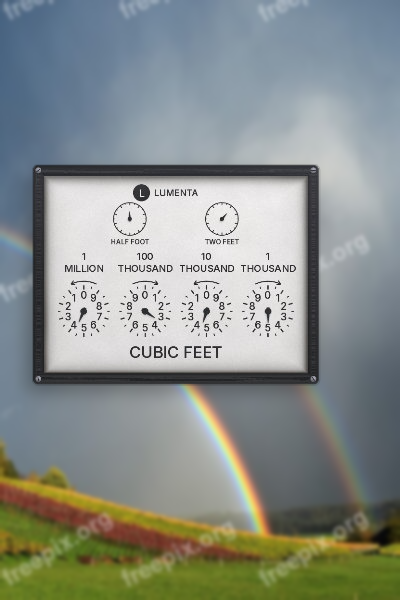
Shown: 434500 ft³
